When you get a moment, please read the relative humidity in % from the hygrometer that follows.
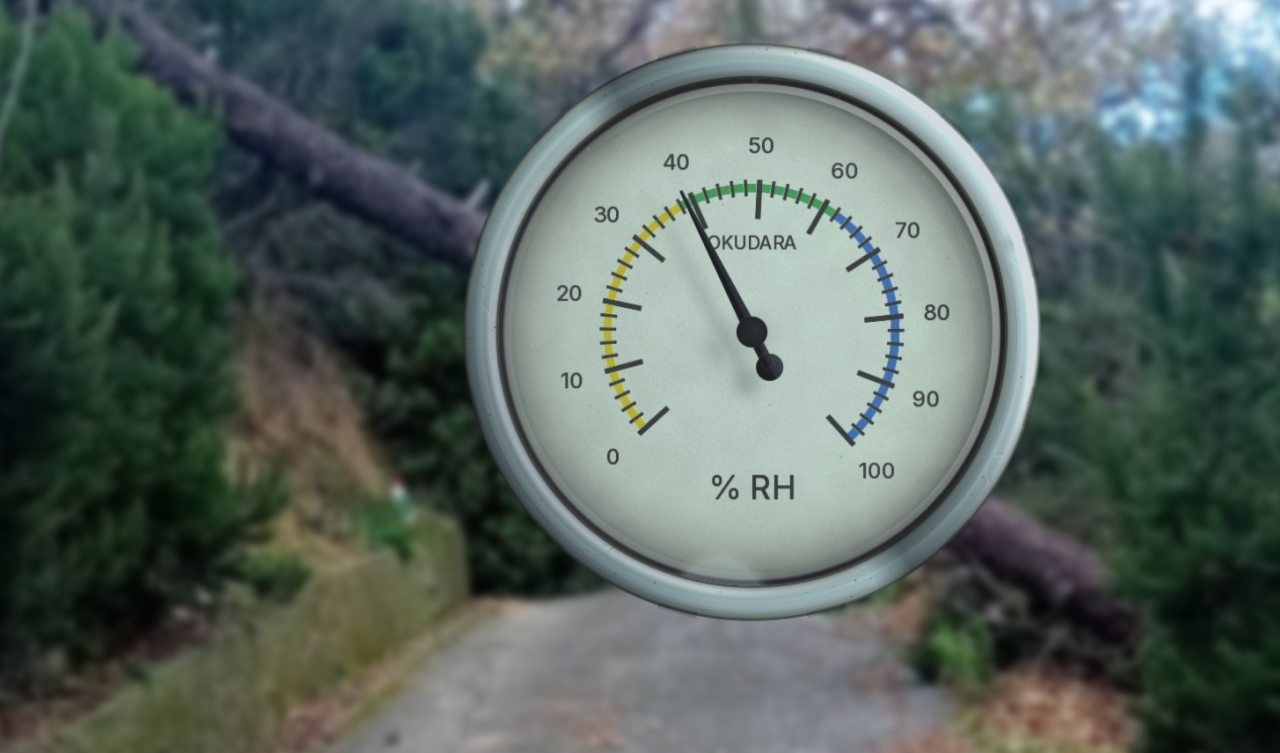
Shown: 39 %
